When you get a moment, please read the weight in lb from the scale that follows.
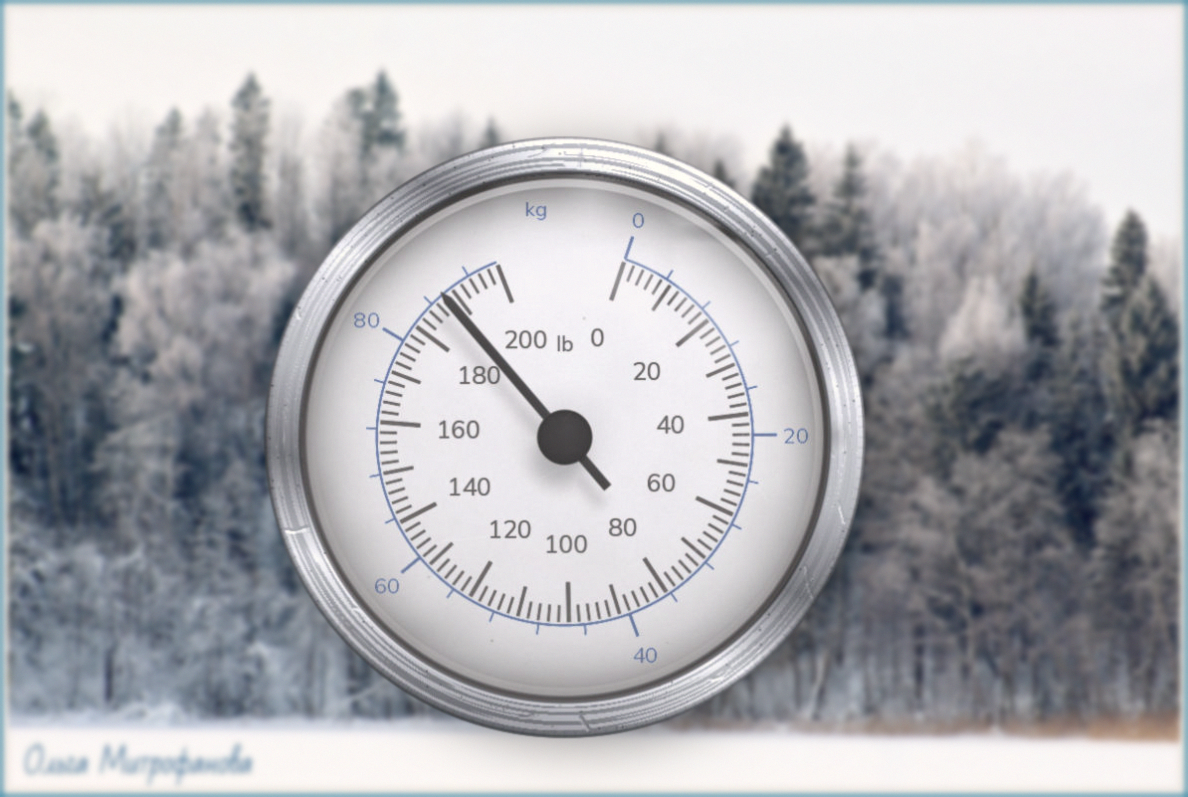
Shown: 188 lb
